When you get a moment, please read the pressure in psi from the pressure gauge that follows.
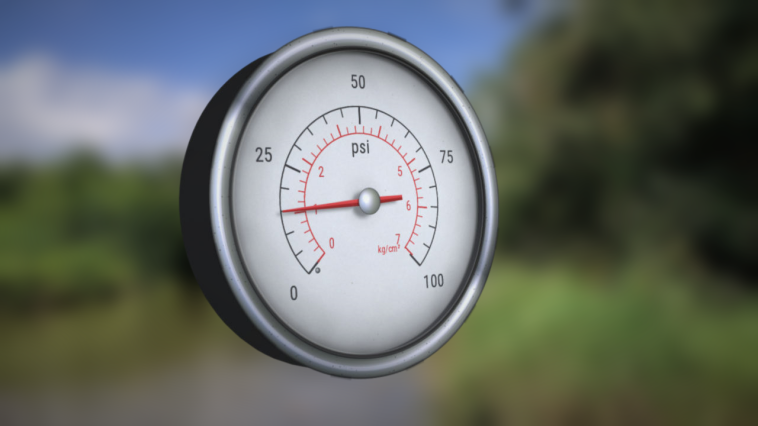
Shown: 15 psi
